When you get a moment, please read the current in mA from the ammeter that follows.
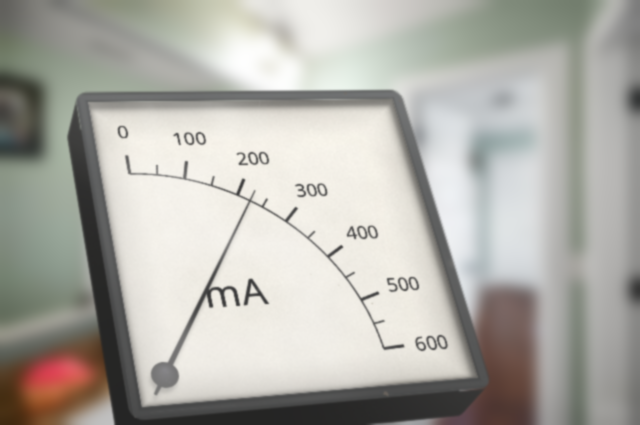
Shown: 225 mA
